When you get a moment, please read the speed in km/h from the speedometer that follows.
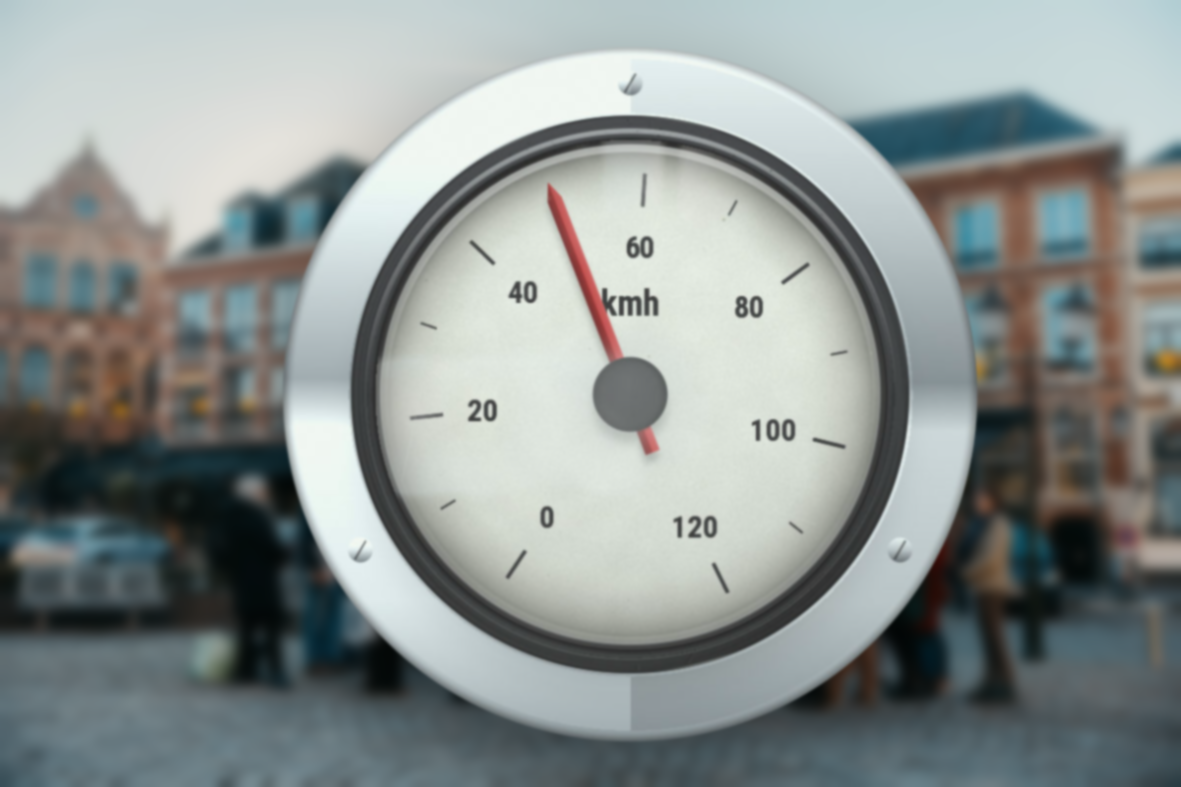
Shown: 50 km/h
